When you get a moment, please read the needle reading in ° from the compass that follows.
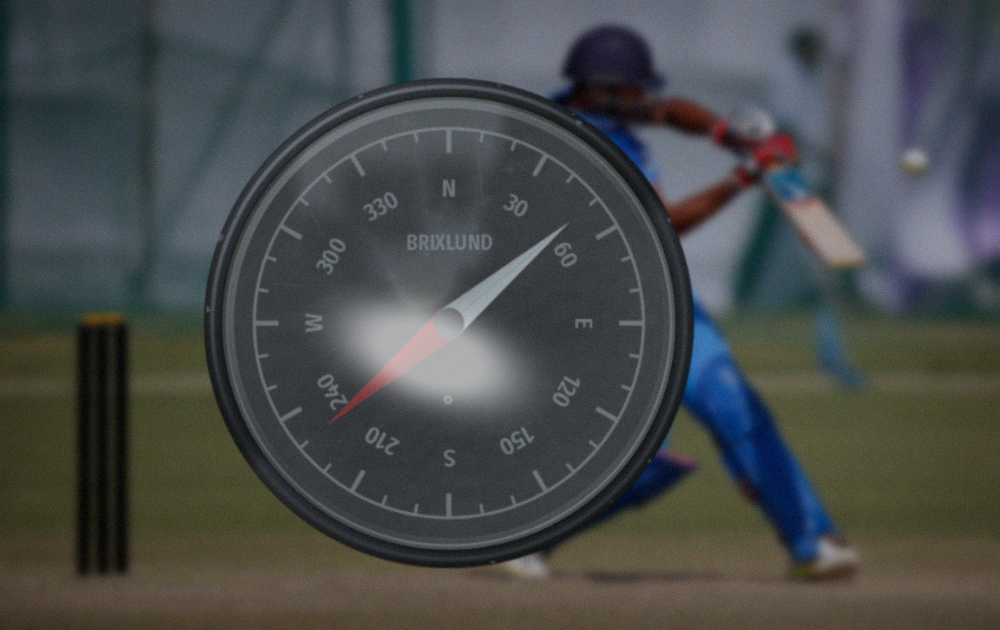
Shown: 230 °
